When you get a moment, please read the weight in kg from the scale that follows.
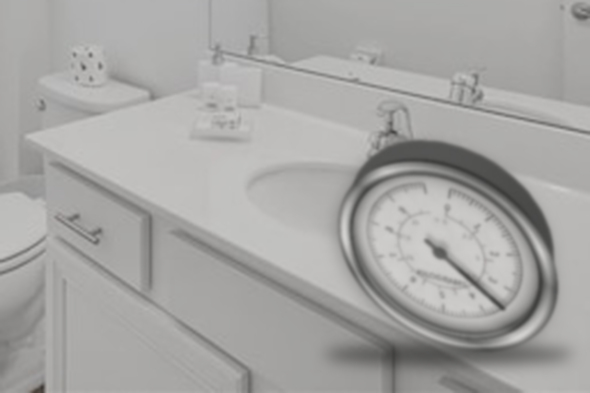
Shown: 3.5 kg
